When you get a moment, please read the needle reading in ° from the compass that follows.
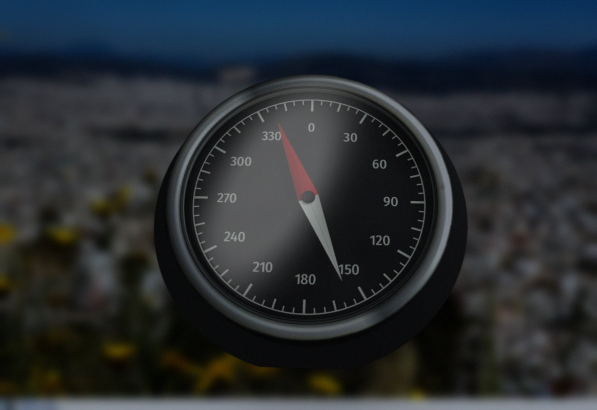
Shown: 337.5 °
